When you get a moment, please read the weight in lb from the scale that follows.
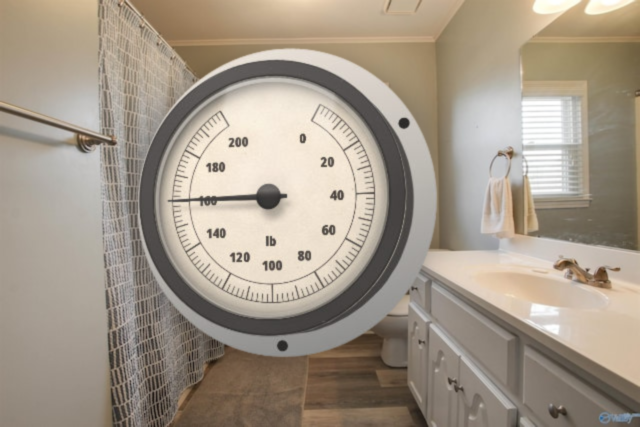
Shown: 160 lb
